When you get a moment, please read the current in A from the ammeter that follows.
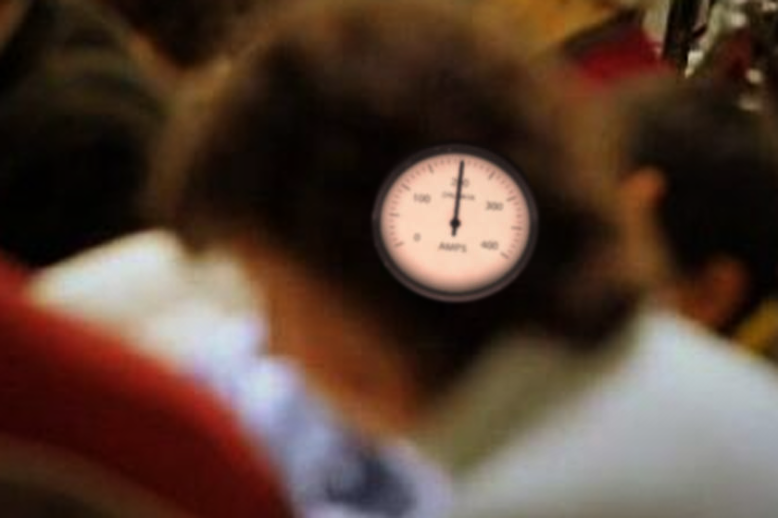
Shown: 200 A
